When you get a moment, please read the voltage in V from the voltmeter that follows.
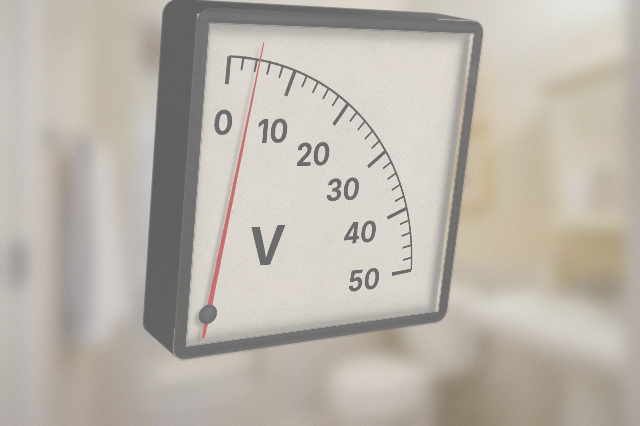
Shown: 4 V
